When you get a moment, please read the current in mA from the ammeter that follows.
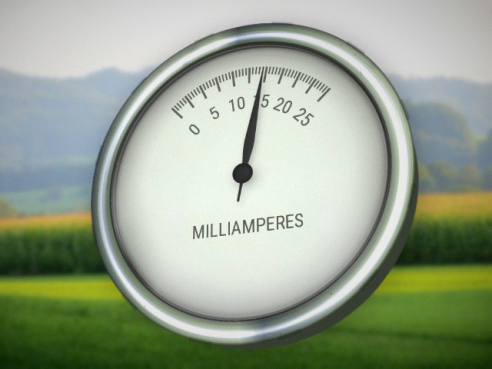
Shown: 15 mA
